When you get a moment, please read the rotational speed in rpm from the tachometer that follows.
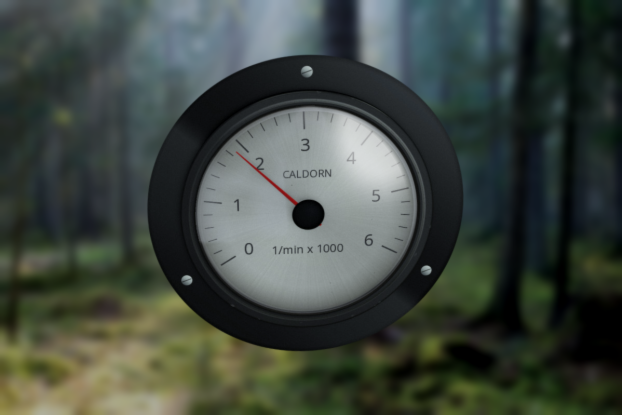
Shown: 1900 rpm
